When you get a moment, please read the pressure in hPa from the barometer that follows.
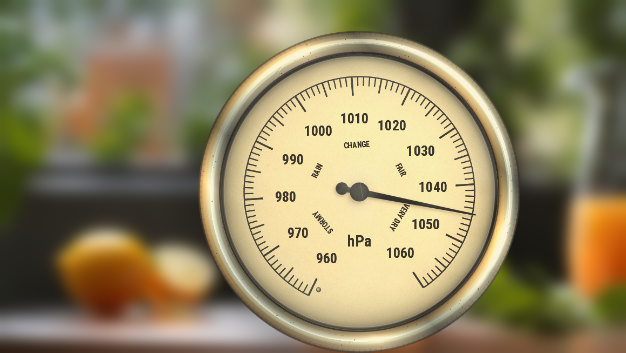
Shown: 1045 hPa
